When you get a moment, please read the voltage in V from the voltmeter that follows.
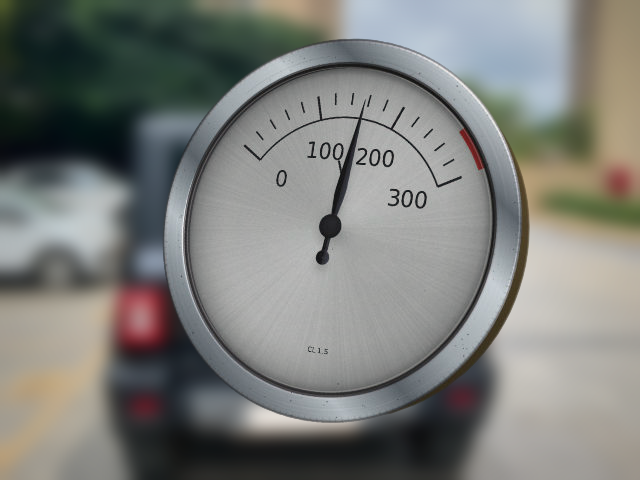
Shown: 160 V
